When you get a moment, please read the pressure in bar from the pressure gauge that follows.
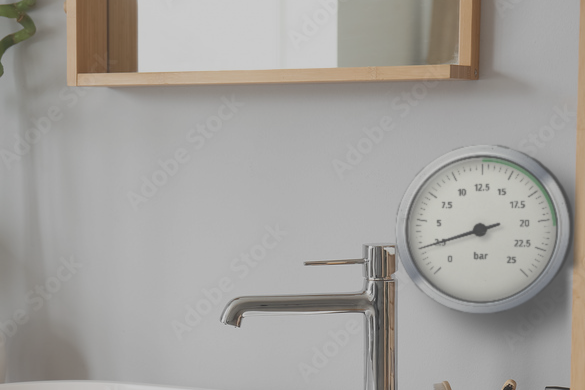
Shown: 2.5 bar
